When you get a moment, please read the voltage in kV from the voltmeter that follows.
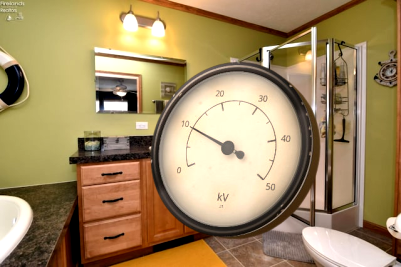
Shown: 10 kV
